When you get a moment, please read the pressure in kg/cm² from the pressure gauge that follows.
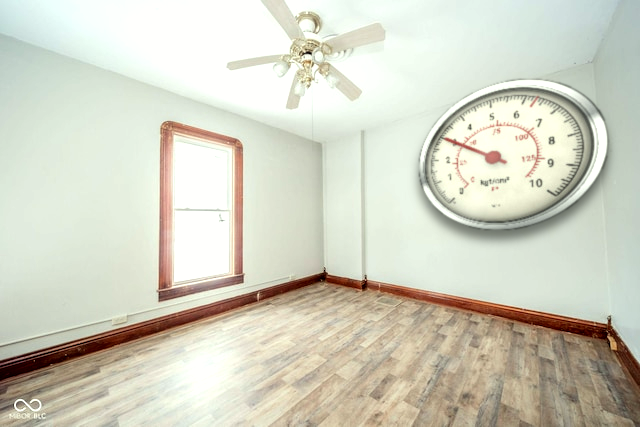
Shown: 3 kg/cm²
